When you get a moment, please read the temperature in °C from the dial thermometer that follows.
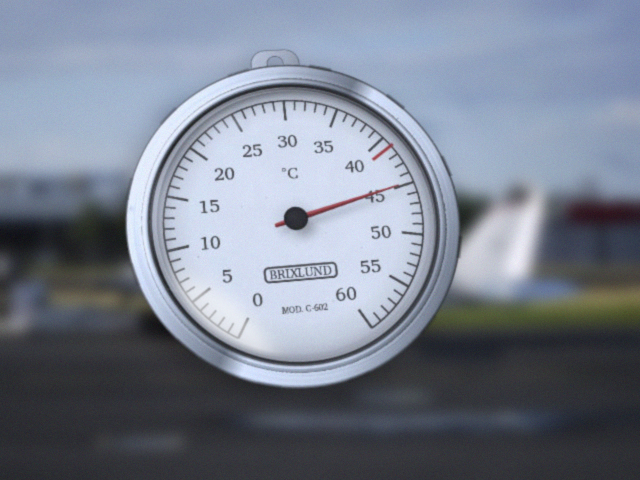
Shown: 45 °C
